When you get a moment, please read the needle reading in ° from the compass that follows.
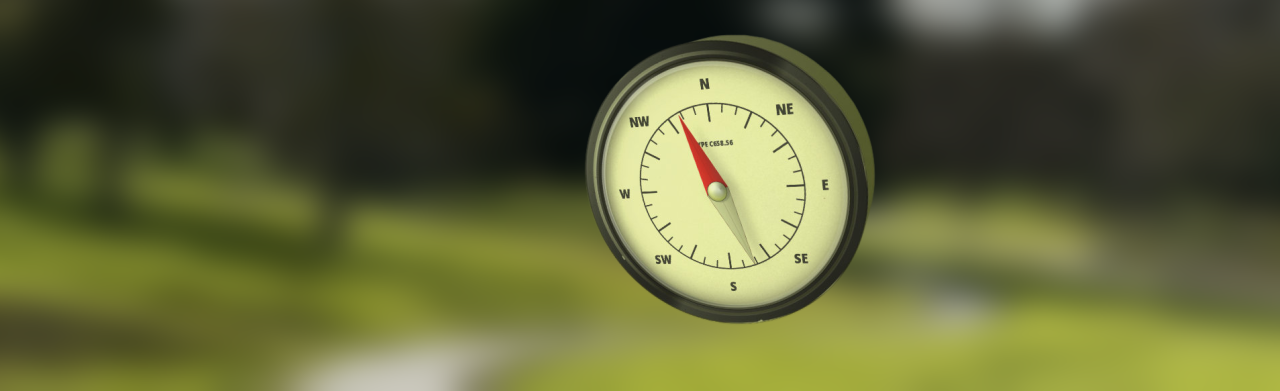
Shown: 340 °
